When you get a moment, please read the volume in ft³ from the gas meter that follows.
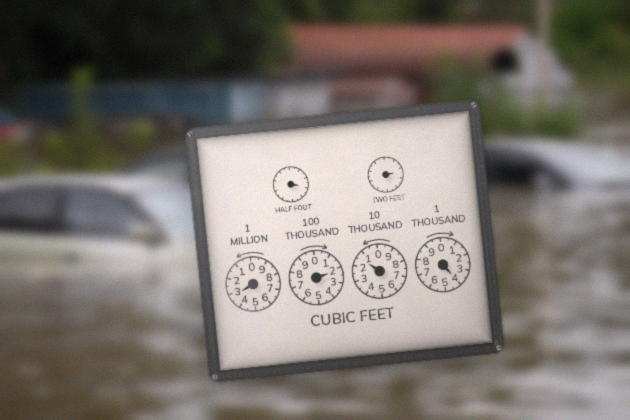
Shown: 321400 ft³
